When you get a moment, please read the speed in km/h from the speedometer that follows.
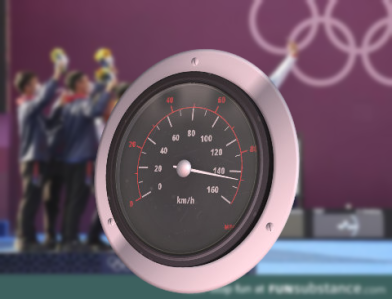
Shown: 145 km/h
